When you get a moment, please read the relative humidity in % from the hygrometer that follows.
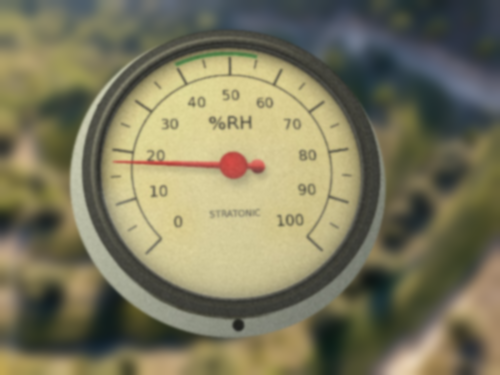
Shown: 17.5 %
